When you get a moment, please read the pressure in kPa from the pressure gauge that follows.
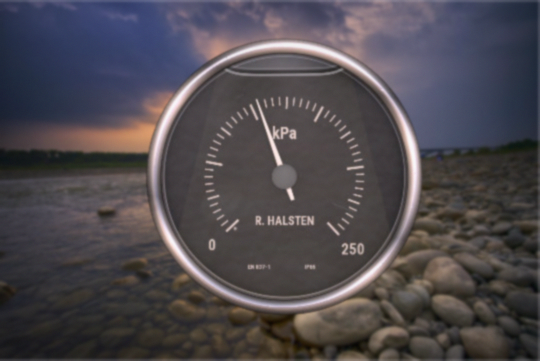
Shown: 105 kPa
